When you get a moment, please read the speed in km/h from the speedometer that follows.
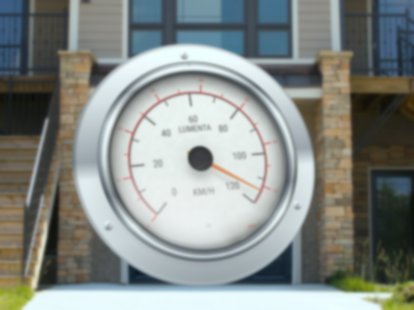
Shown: 115 km/h
